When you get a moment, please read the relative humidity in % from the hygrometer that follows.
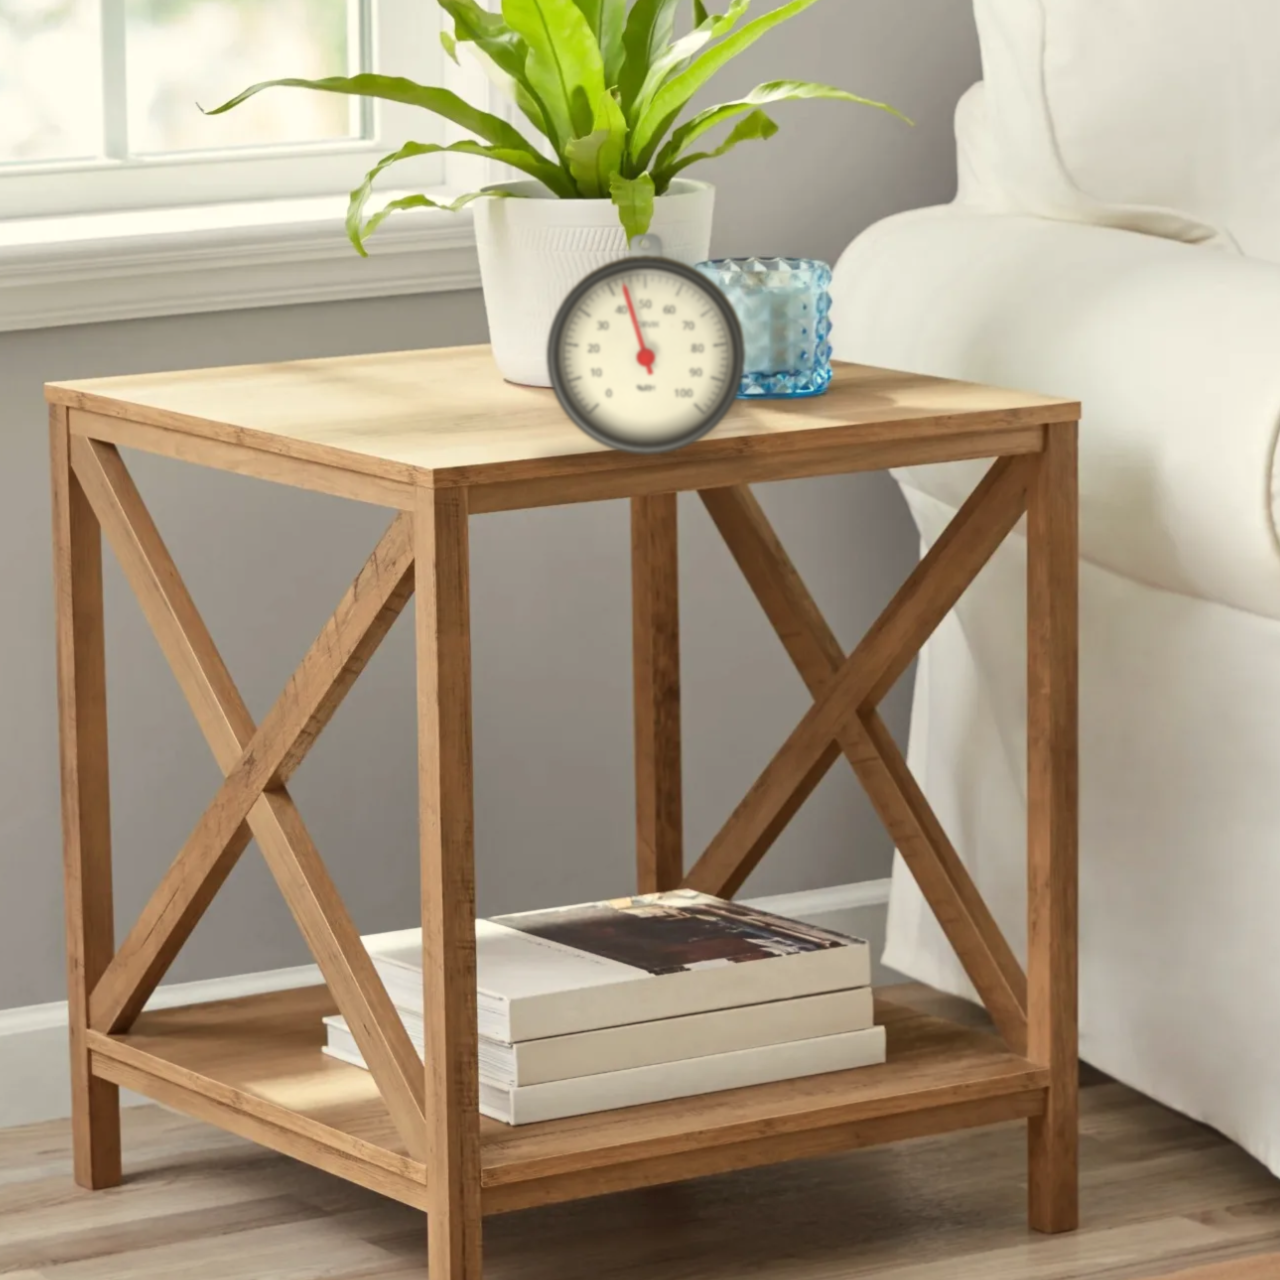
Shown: 44 %
